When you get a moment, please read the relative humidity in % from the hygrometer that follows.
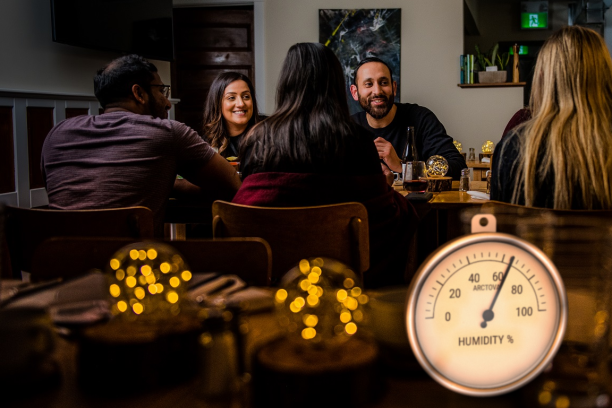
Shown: 64 %
